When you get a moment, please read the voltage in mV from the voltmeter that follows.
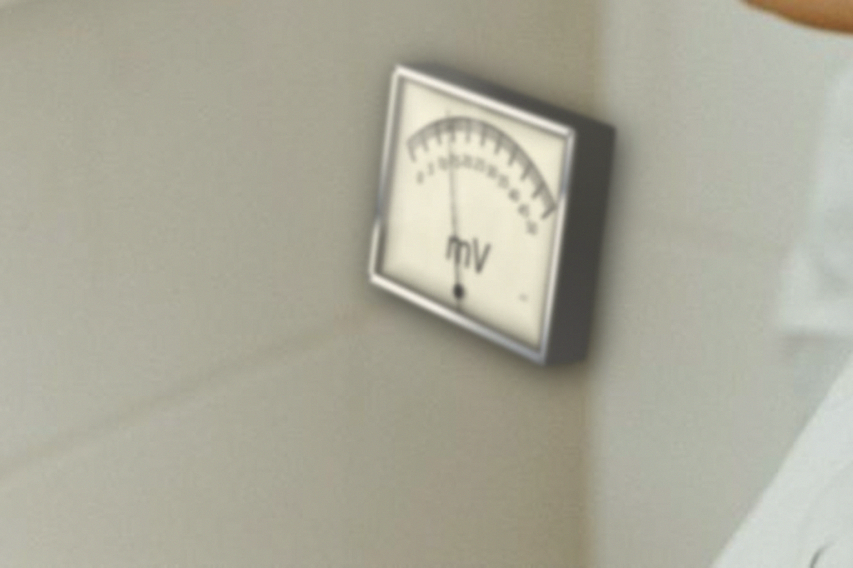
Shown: 15 mV
